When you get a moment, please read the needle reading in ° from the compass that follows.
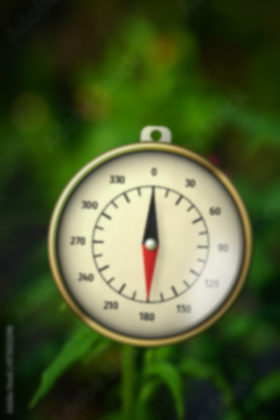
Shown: 180 °
